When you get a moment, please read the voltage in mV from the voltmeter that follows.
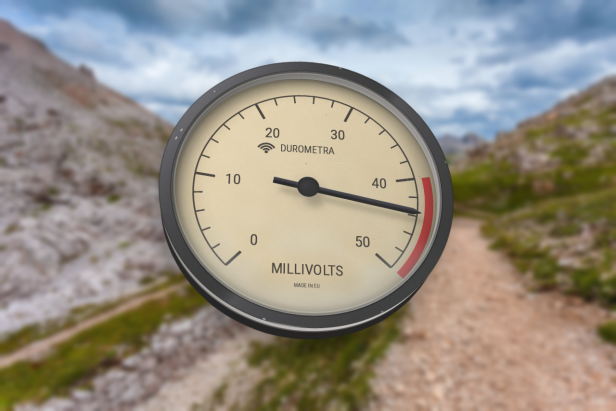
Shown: 44 mV
